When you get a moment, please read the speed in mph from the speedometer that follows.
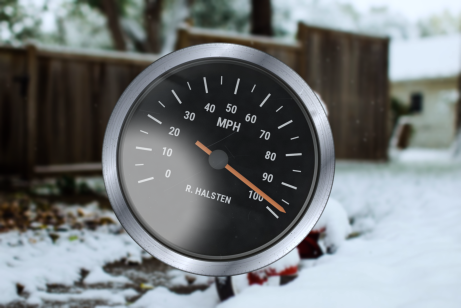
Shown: 97.5 mph
